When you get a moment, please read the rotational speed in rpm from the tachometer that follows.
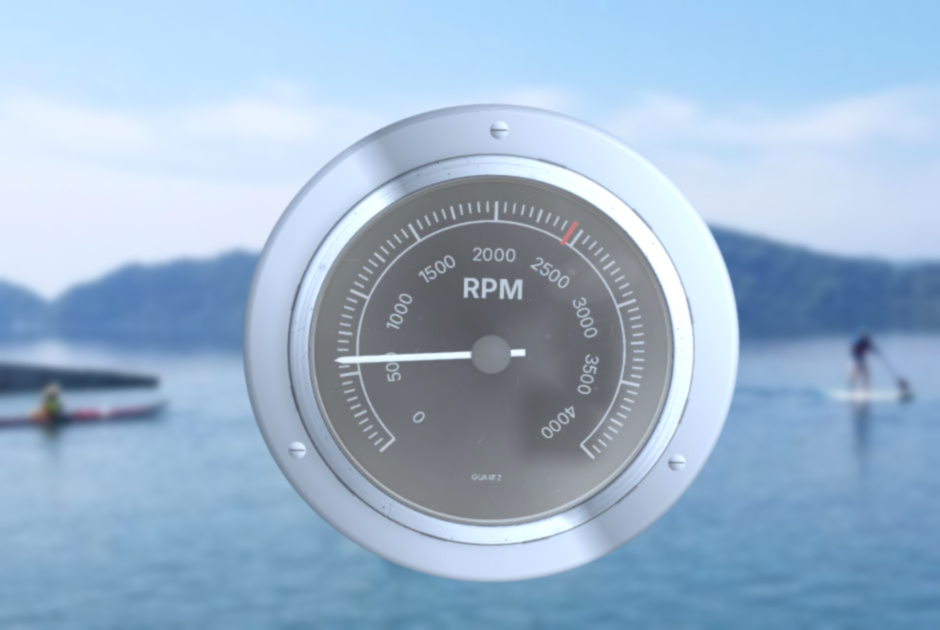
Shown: 600 rpm
